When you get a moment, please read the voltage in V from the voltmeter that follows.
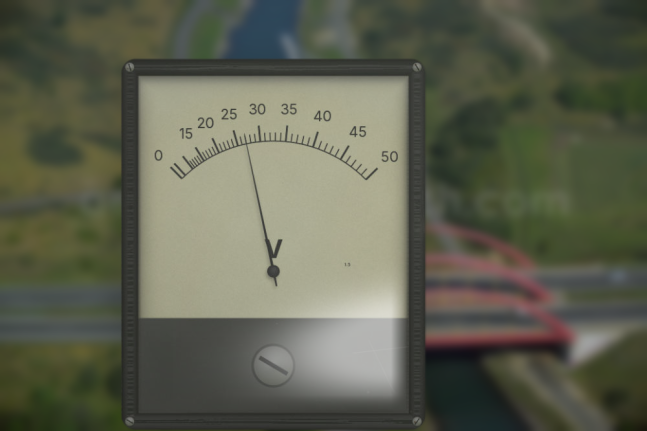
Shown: 27 V
